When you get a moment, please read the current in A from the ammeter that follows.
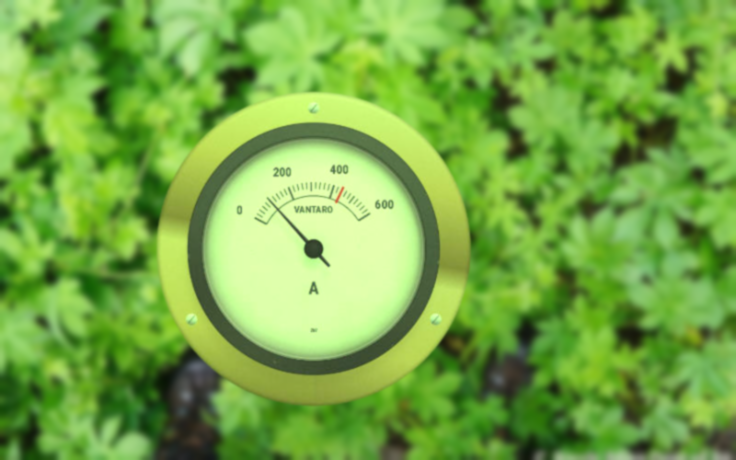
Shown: 100 A
